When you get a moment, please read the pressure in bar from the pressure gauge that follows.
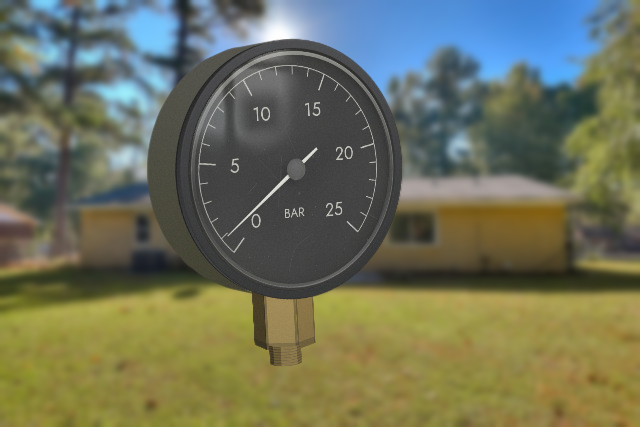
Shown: 1 bar
